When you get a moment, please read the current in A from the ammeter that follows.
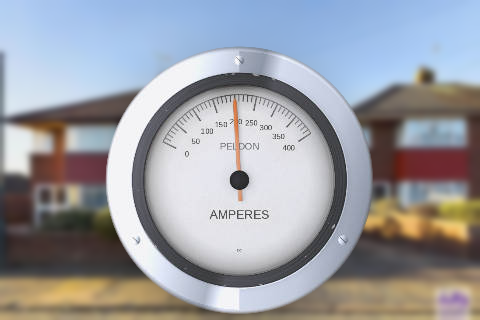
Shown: 200 A
